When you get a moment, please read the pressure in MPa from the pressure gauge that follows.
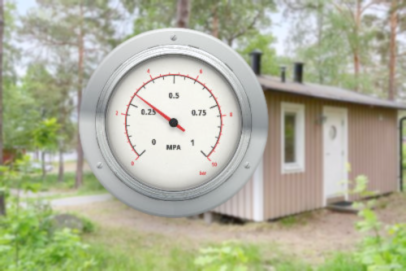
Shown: 0.3 MPa
